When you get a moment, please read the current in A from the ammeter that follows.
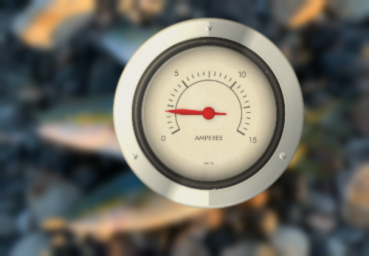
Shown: 2 A
